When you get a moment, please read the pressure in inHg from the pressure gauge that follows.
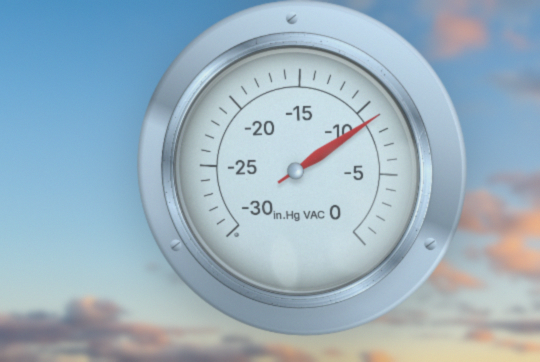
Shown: -9 inHg
